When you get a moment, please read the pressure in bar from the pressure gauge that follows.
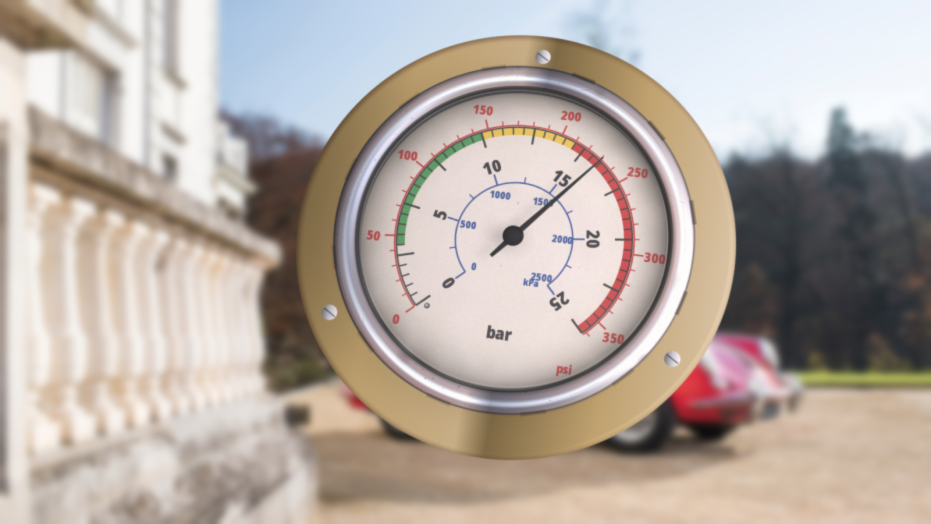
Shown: 16 bar
